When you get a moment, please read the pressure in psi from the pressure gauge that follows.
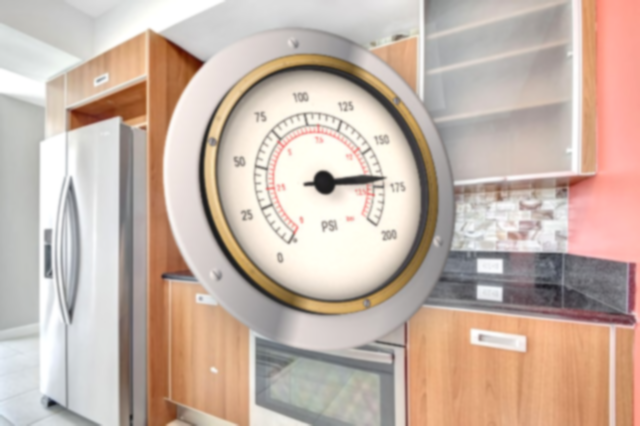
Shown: 170 psi
